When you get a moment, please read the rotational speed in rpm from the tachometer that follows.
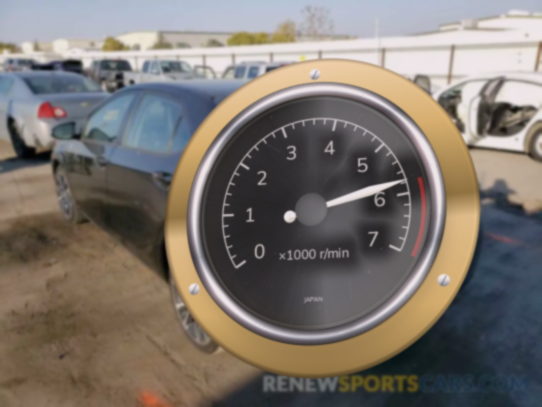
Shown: 5800 rpm
